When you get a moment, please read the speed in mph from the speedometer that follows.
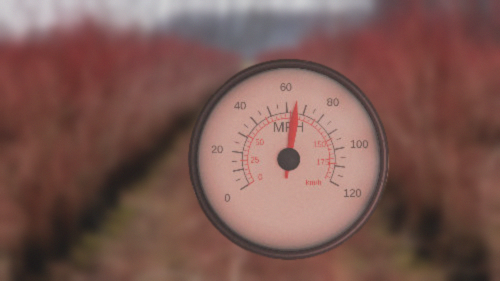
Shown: 65 mph
